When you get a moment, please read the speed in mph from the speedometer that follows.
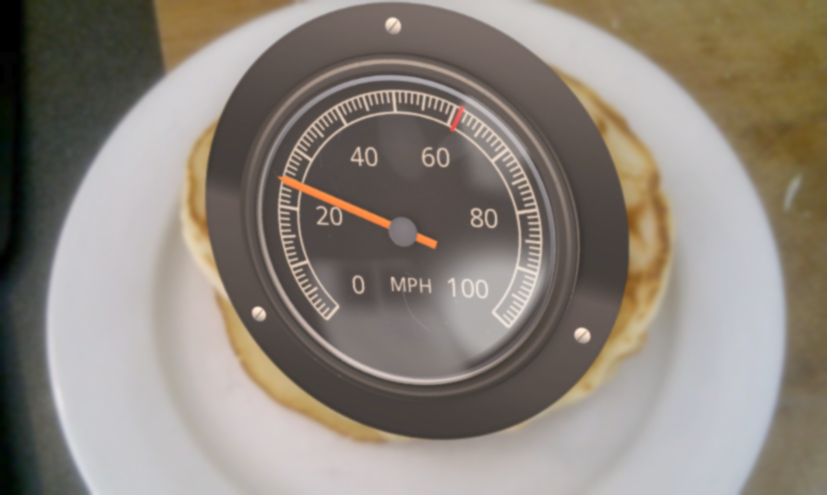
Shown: 25 mph
